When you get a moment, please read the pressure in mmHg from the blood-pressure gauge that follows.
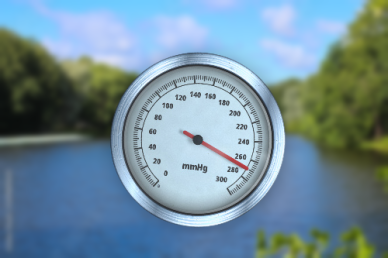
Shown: 270 mmHg
